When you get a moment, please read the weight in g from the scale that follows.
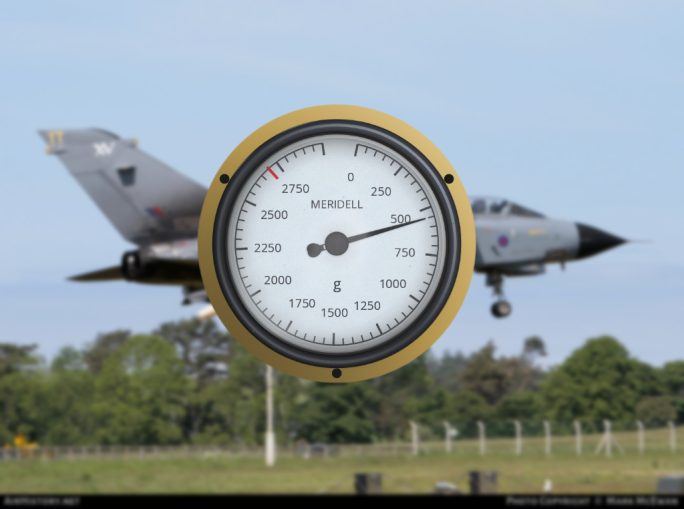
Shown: 550 g
